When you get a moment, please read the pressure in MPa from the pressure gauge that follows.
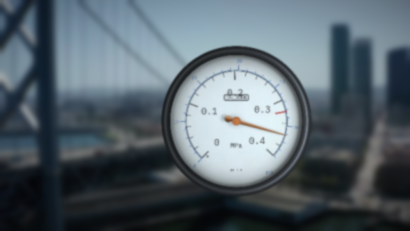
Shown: 0.36 MPa
